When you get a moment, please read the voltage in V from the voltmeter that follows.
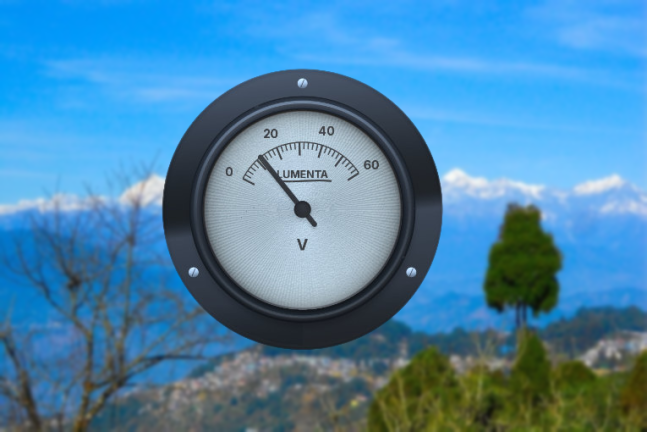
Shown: 12 V
